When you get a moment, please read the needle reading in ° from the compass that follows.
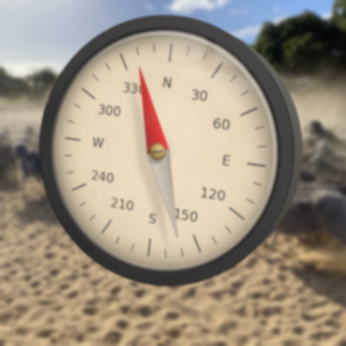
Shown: 340 °
